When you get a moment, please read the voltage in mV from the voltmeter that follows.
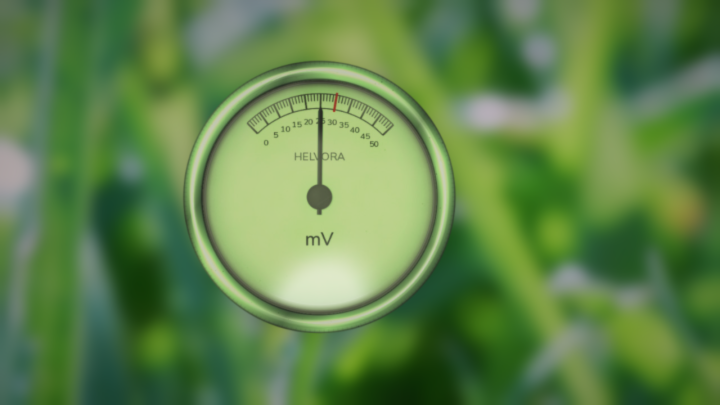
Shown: 25 mV
